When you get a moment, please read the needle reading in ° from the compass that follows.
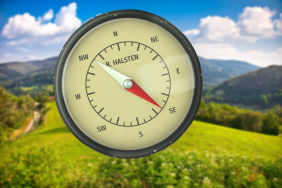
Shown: 140 °
